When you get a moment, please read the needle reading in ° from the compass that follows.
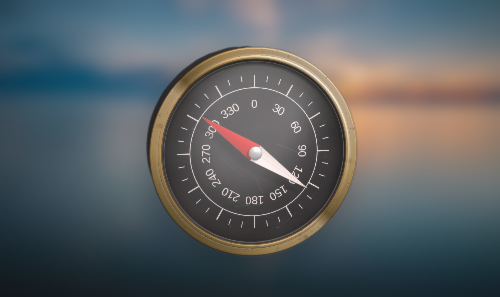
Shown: 305 °
